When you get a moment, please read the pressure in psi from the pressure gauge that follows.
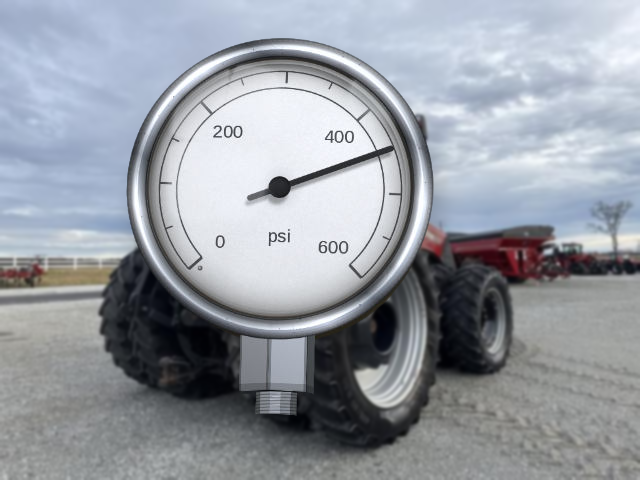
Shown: 450 psi
